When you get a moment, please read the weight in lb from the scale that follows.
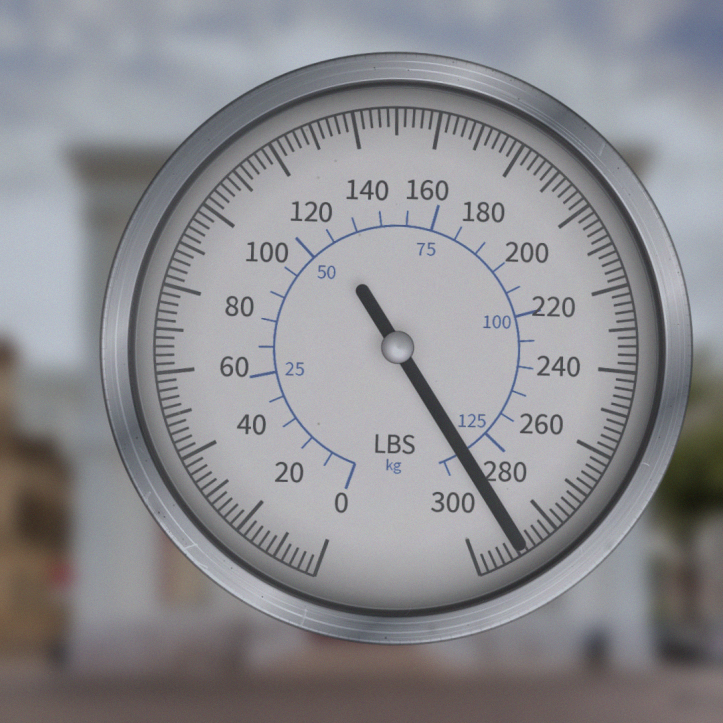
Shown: 289 lb
